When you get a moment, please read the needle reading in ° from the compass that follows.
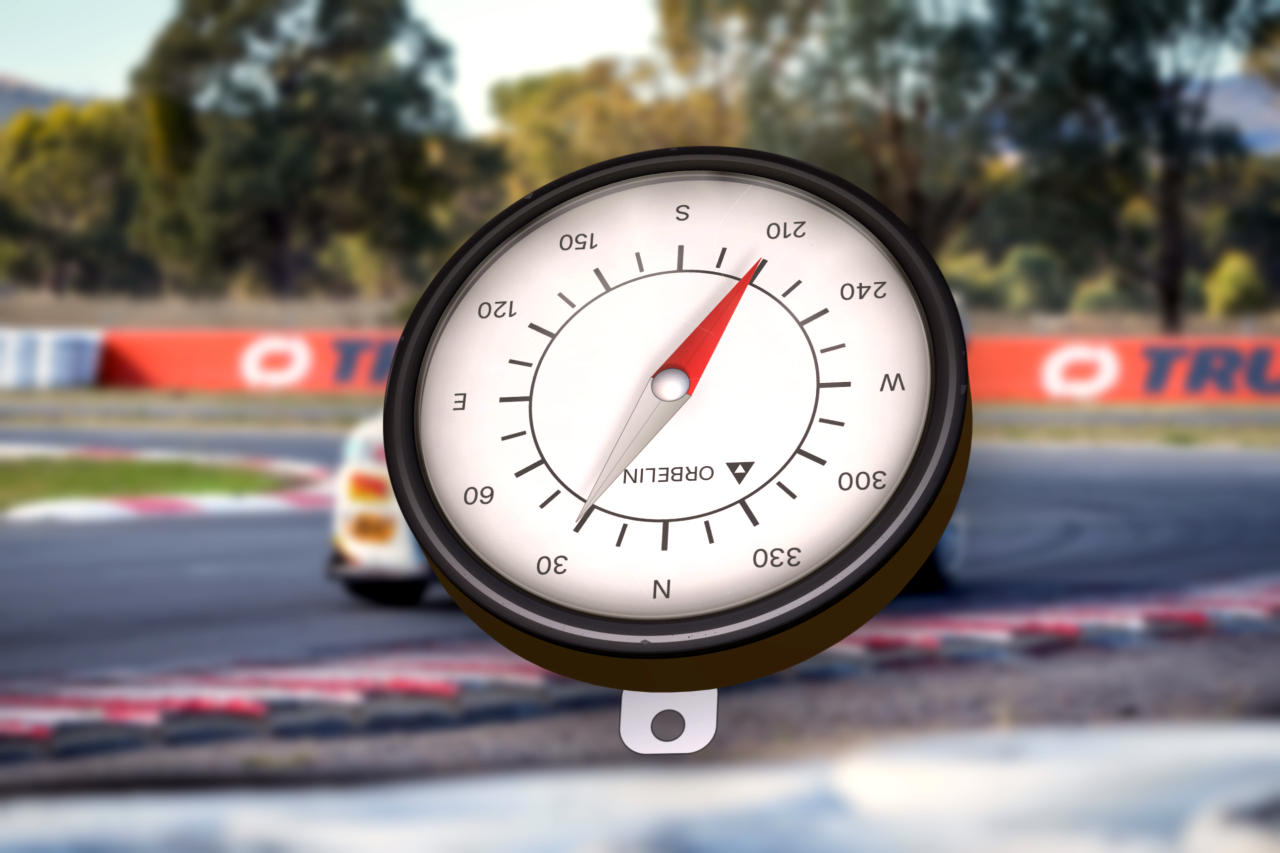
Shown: 210 °
